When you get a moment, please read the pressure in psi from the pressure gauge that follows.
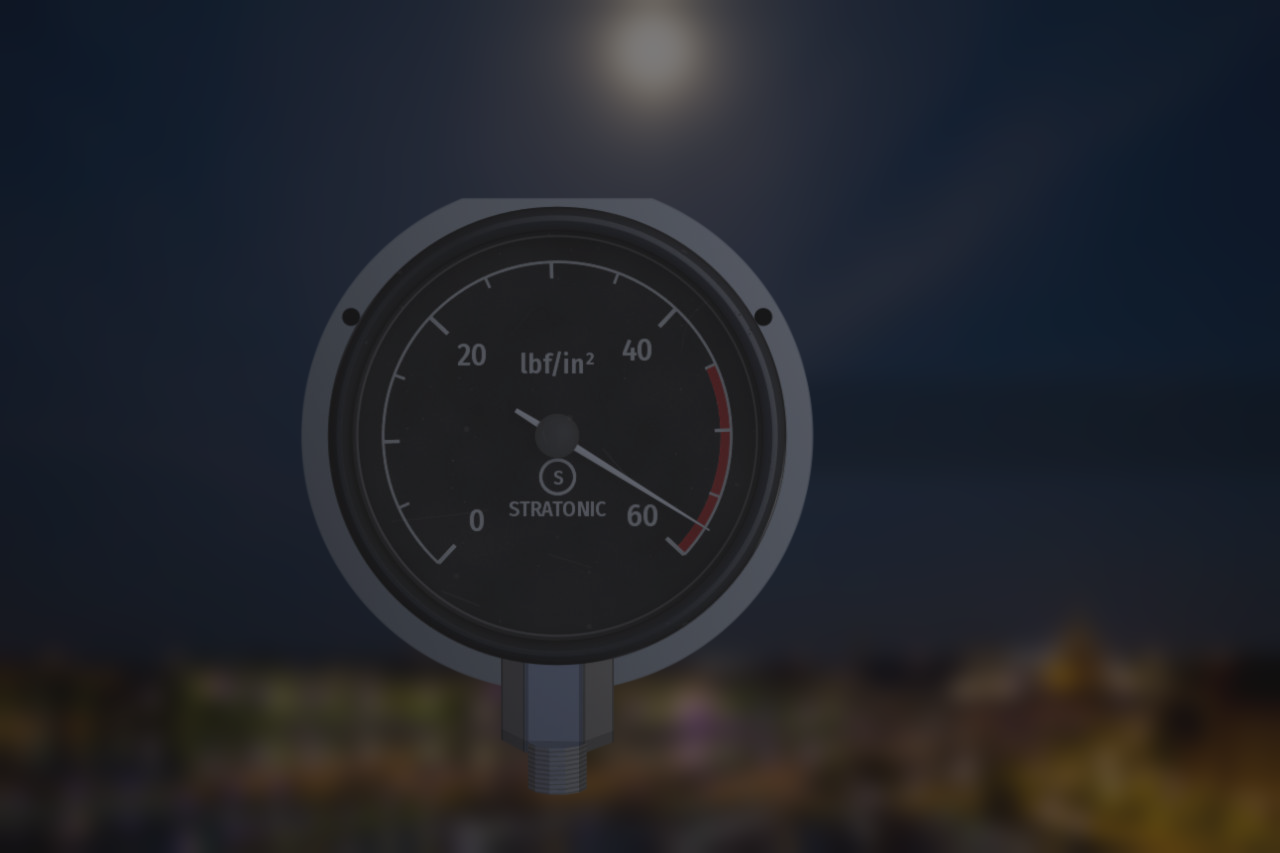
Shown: 57.5 psi
